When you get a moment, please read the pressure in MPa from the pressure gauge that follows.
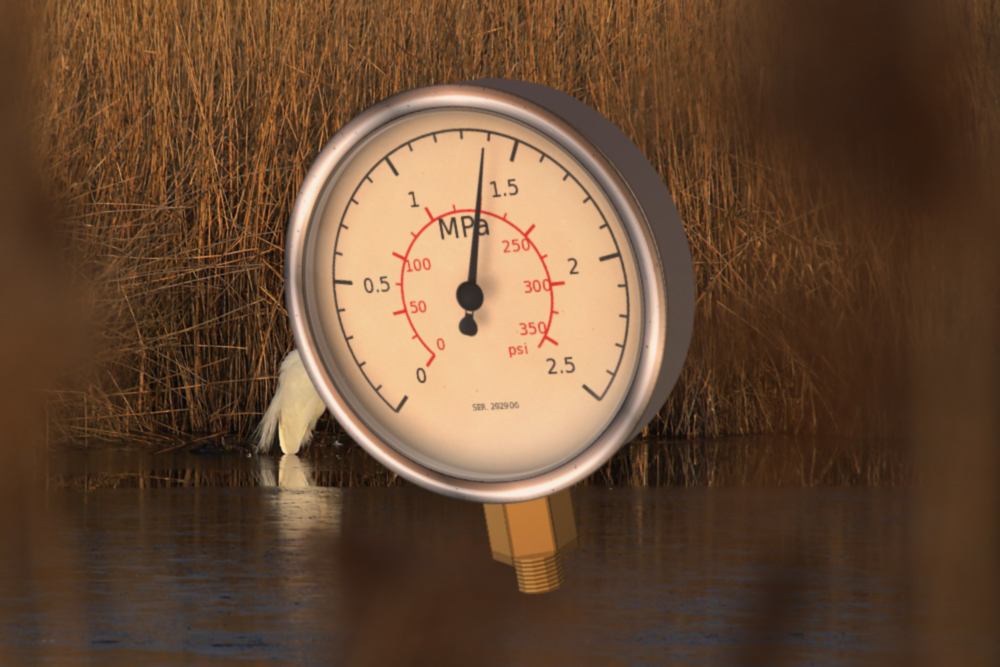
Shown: 1.4 MPa
